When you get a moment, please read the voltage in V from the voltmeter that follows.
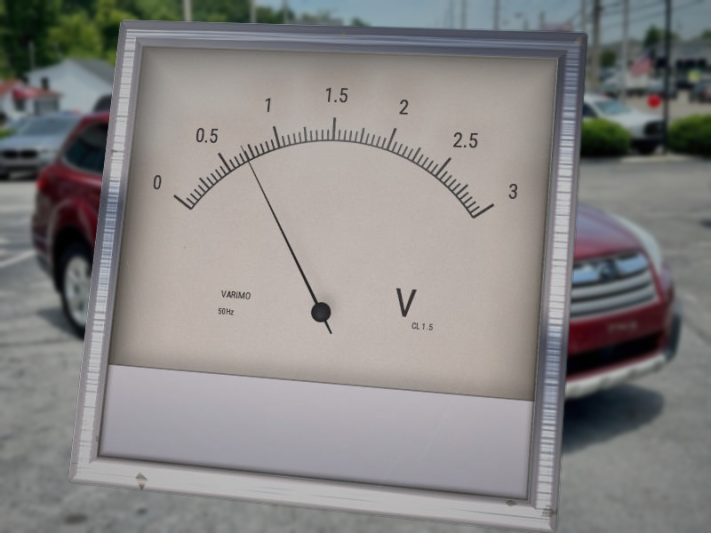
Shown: 0.7 V
